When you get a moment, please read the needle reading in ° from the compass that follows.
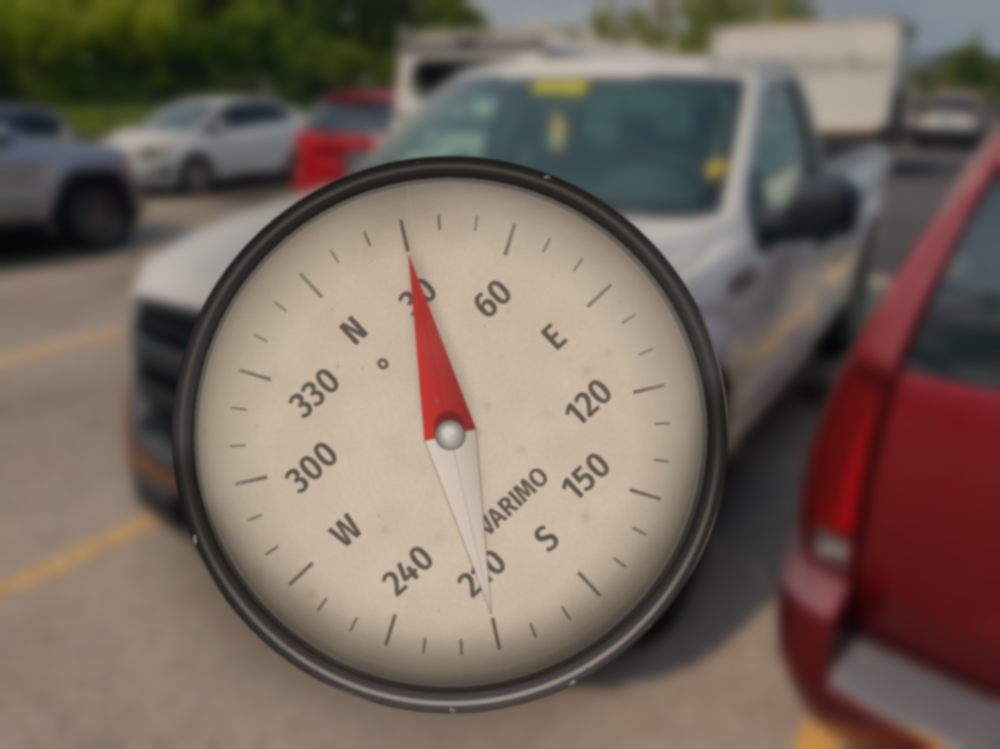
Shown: 30 °
